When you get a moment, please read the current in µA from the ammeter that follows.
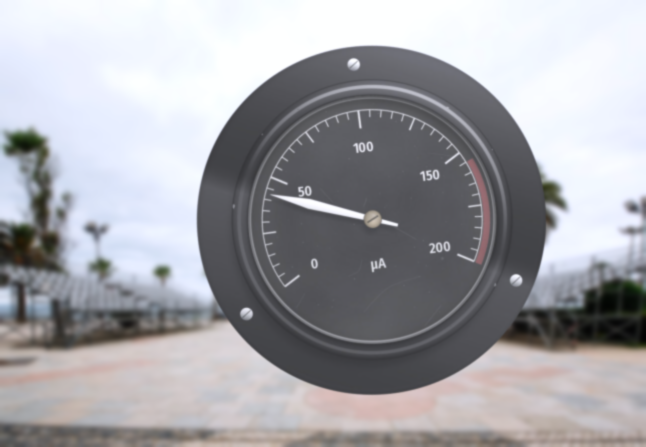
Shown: 42.5 µA
